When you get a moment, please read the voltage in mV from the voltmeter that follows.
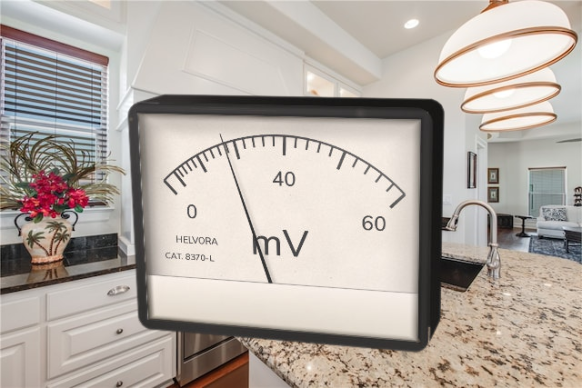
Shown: 28 mV
